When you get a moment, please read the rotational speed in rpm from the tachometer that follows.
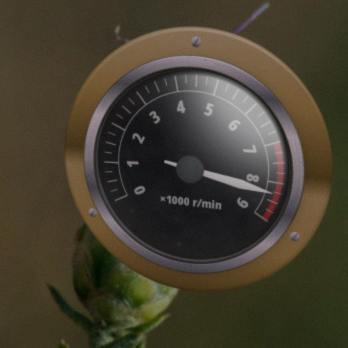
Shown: 8250 rpm
